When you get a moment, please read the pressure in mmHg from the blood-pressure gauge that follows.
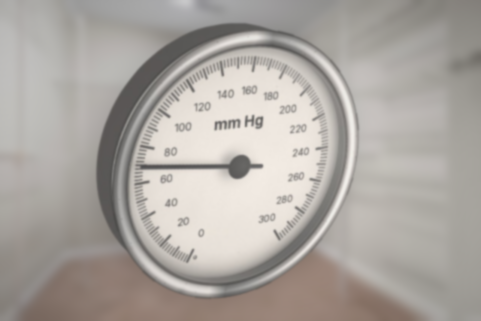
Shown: 70 mmHg
